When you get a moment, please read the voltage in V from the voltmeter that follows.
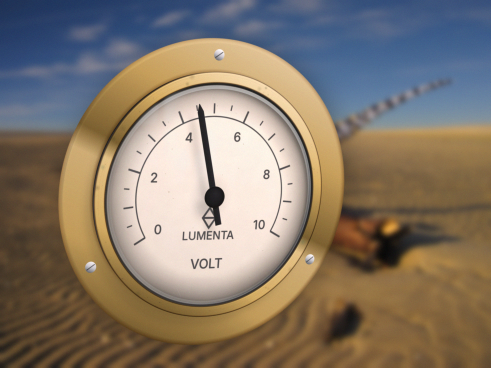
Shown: 4.5 V
